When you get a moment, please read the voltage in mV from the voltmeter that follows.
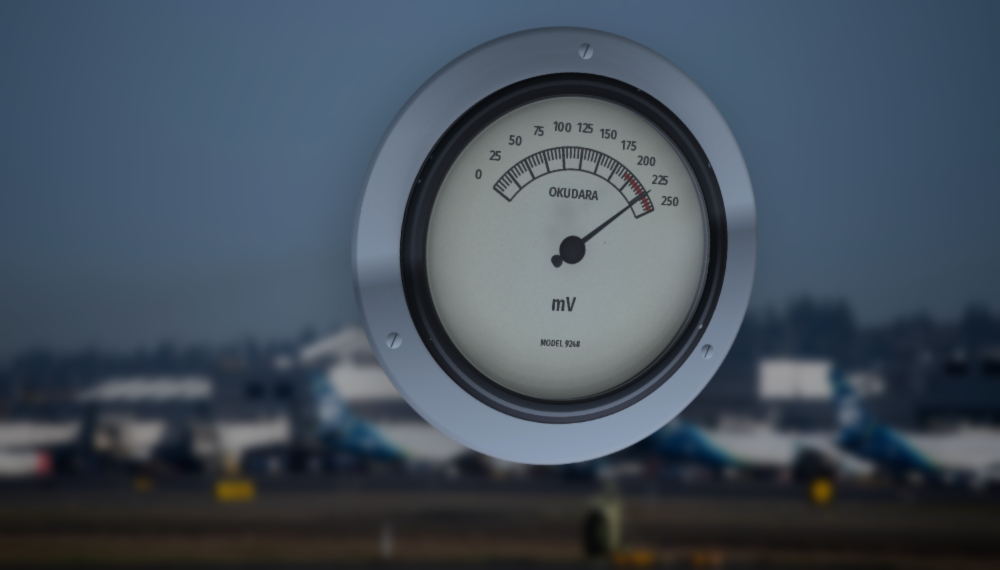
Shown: 225 mV
